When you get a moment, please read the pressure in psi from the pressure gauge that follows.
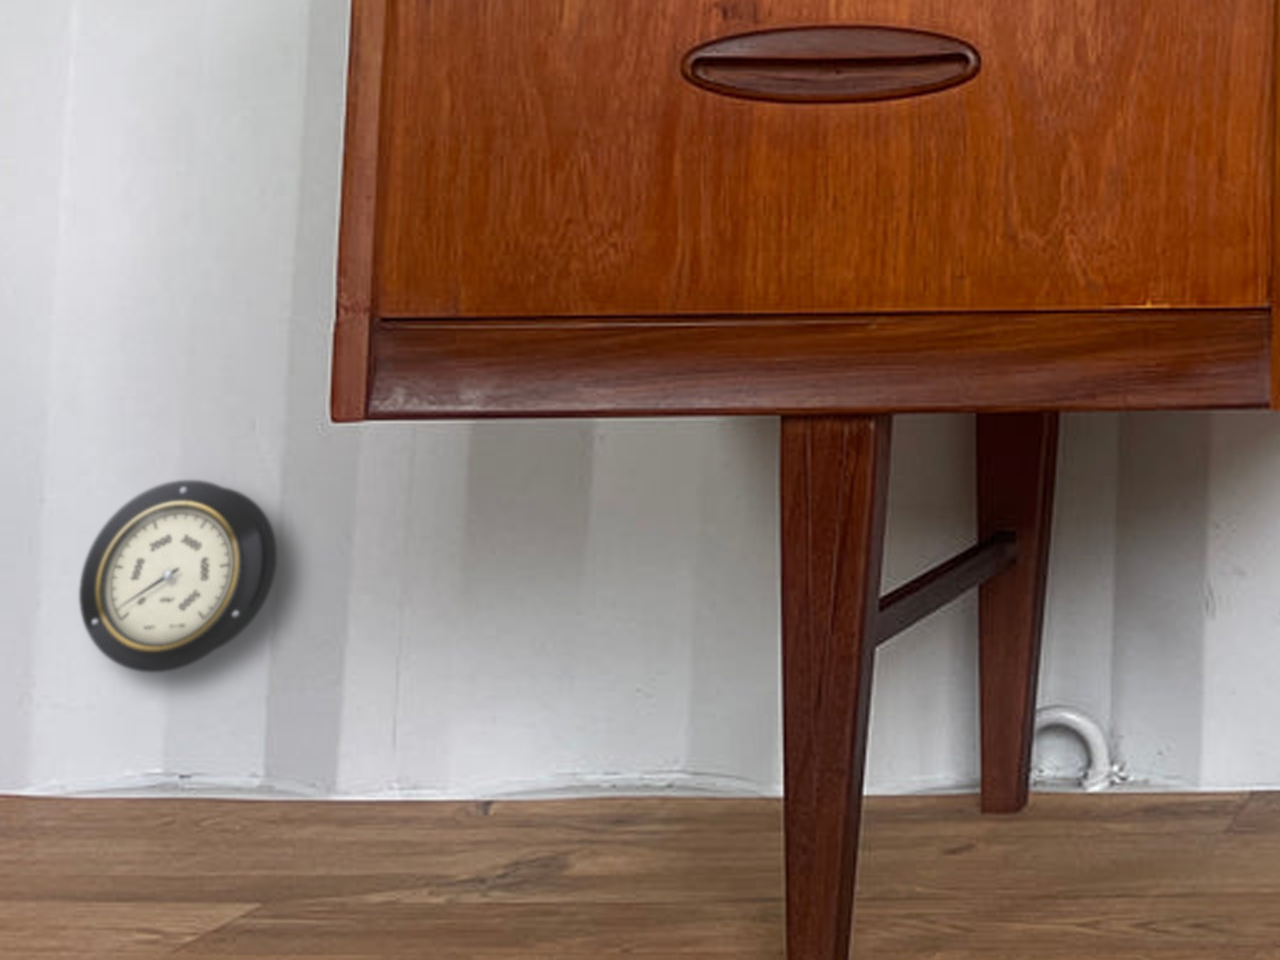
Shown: 200 psi
